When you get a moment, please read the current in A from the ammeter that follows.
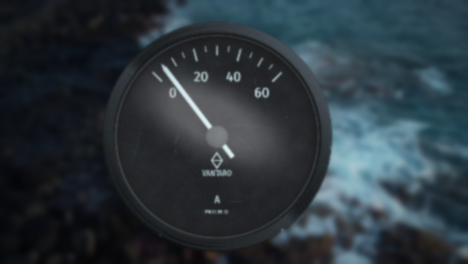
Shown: 5 A
